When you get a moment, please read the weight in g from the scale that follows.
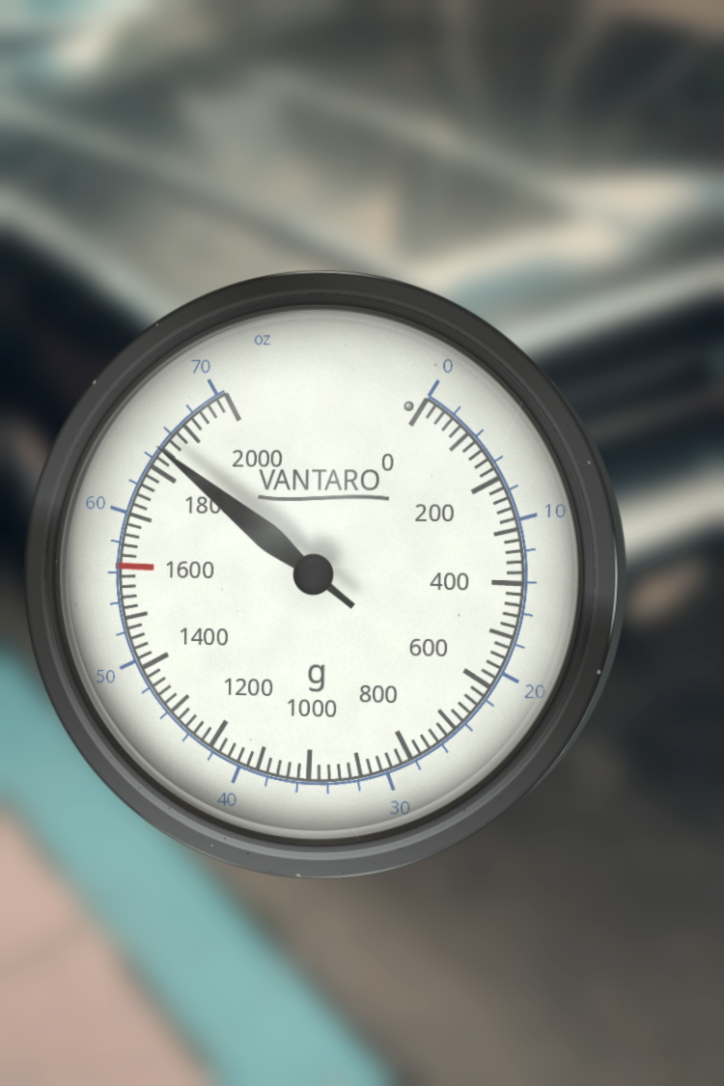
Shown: 1840 g
